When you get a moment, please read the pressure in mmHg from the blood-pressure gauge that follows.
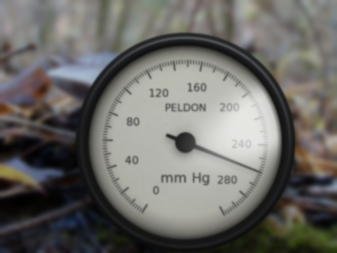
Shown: 260 mmHg
